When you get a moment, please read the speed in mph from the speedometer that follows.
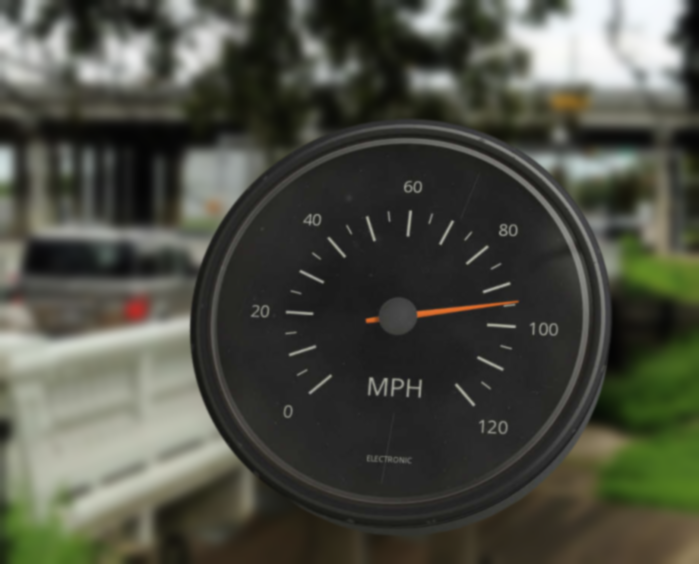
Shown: 95 mph
